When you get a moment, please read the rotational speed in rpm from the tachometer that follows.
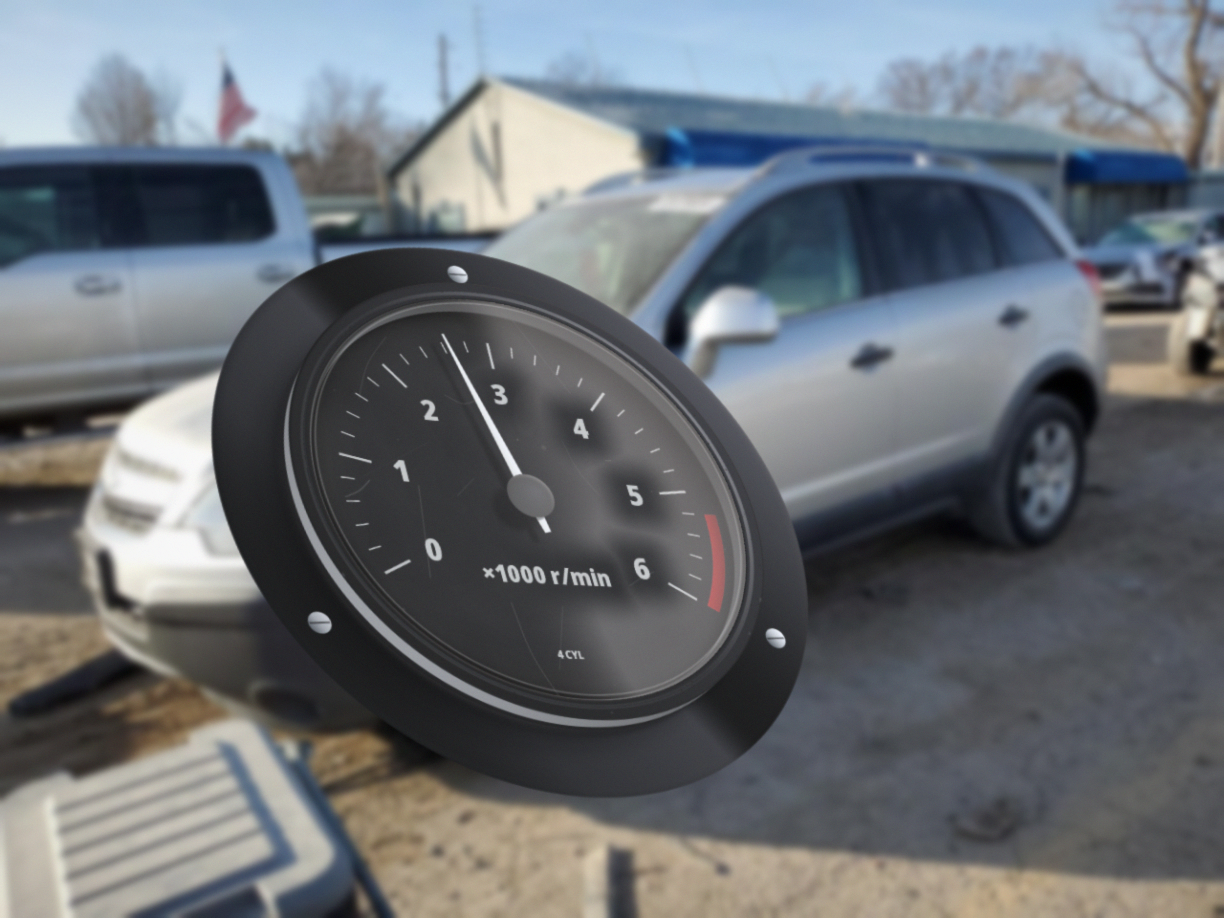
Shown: 2600 rpm
